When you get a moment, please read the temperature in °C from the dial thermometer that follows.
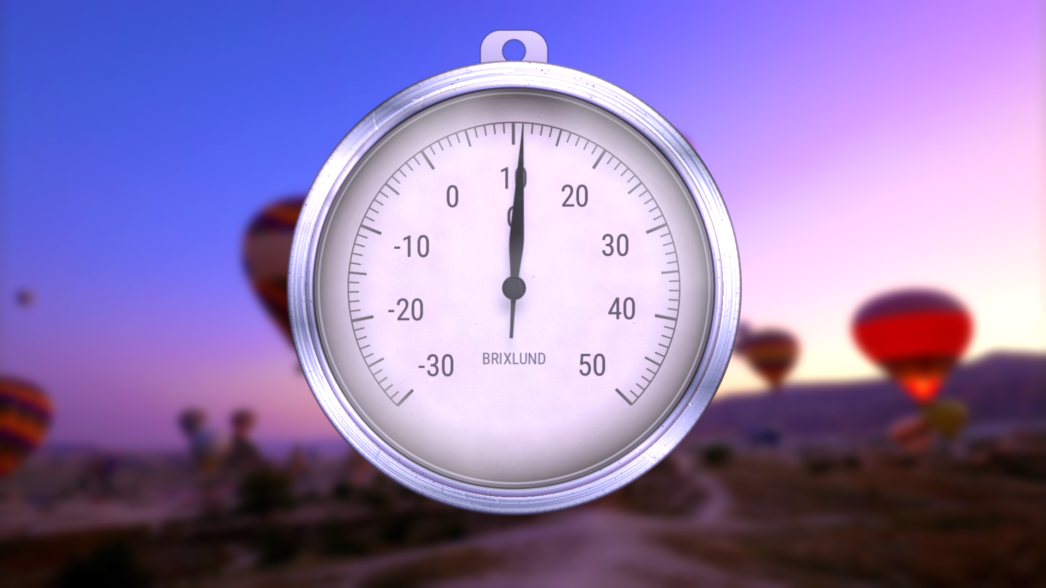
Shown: 11 °C
